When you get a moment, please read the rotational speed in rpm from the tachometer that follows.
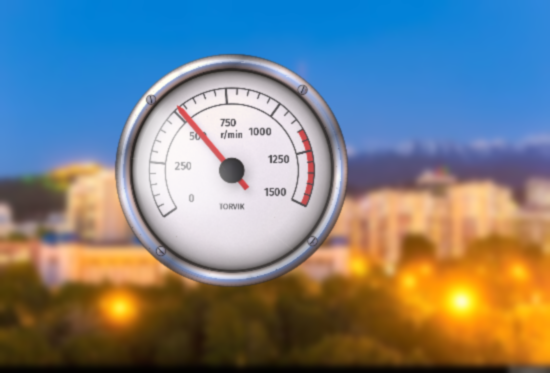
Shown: 525 rpm
